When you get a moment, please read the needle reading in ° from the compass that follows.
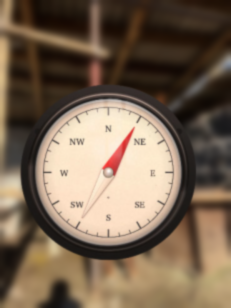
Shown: 30 °
